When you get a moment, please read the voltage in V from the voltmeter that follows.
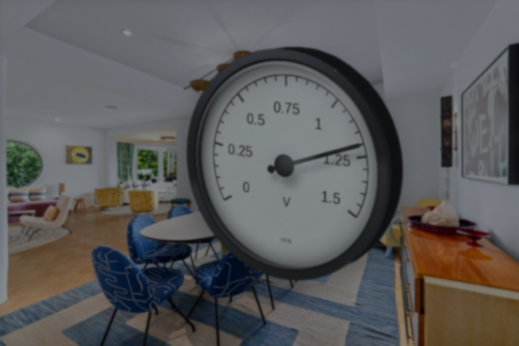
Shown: 1.2 V
